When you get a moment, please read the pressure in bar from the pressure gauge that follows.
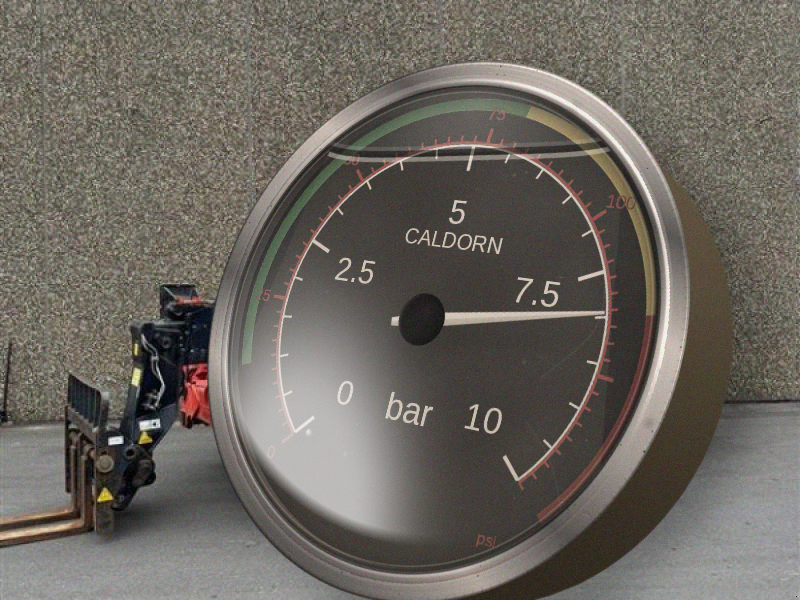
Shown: 8 bar
